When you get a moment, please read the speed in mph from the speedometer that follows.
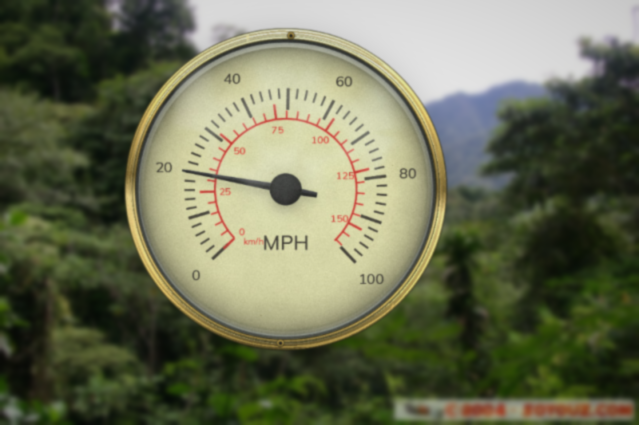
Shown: 20 mph
